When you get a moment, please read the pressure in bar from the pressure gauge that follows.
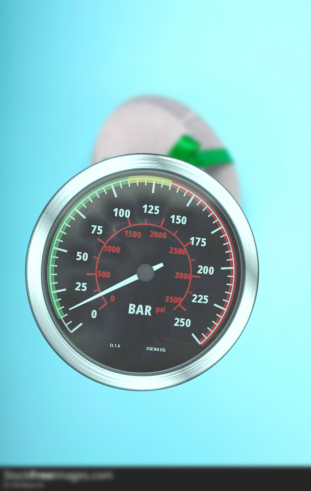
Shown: 12.5 bar
